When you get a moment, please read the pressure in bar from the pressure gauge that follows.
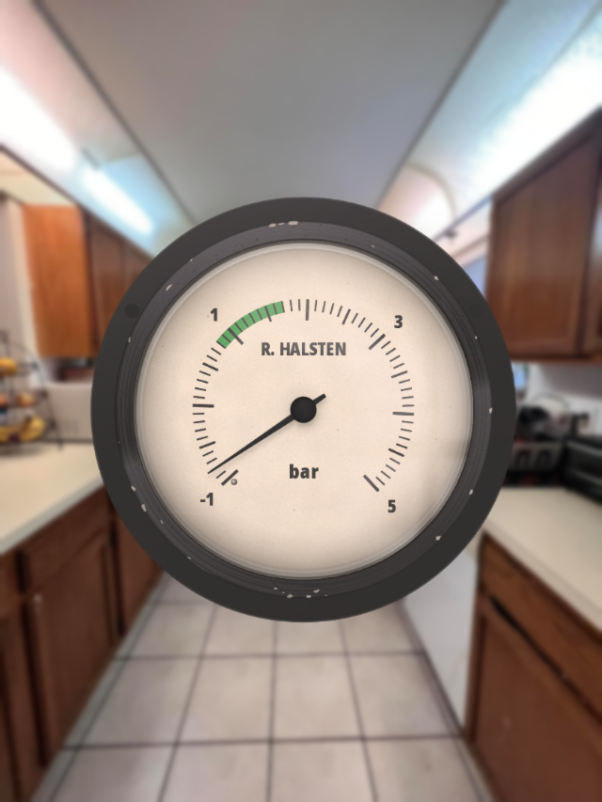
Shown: -0.8 bar
